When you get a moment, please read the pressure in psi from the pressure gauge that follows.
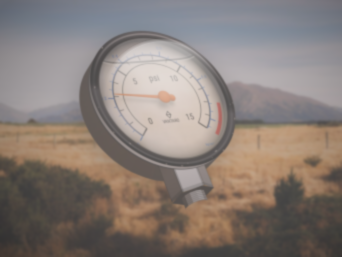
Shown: 3 psi
